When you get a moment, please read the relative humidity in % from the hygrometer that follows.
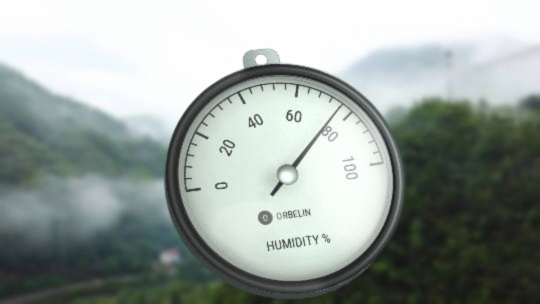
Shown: 76 %
